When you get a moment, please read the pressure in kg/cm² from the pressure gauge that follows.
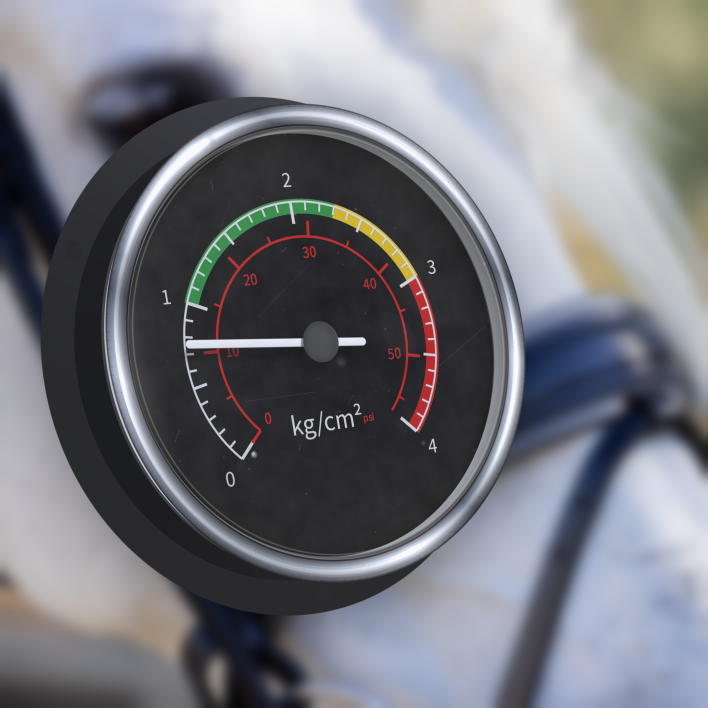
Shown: 0.75 kg/cm²
